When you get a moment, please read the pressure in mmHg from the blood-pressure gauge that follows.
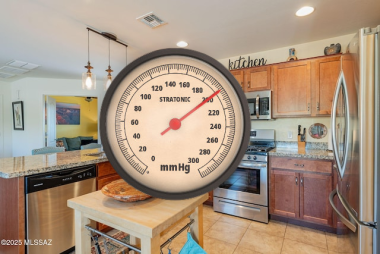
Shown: 200 mmHg
